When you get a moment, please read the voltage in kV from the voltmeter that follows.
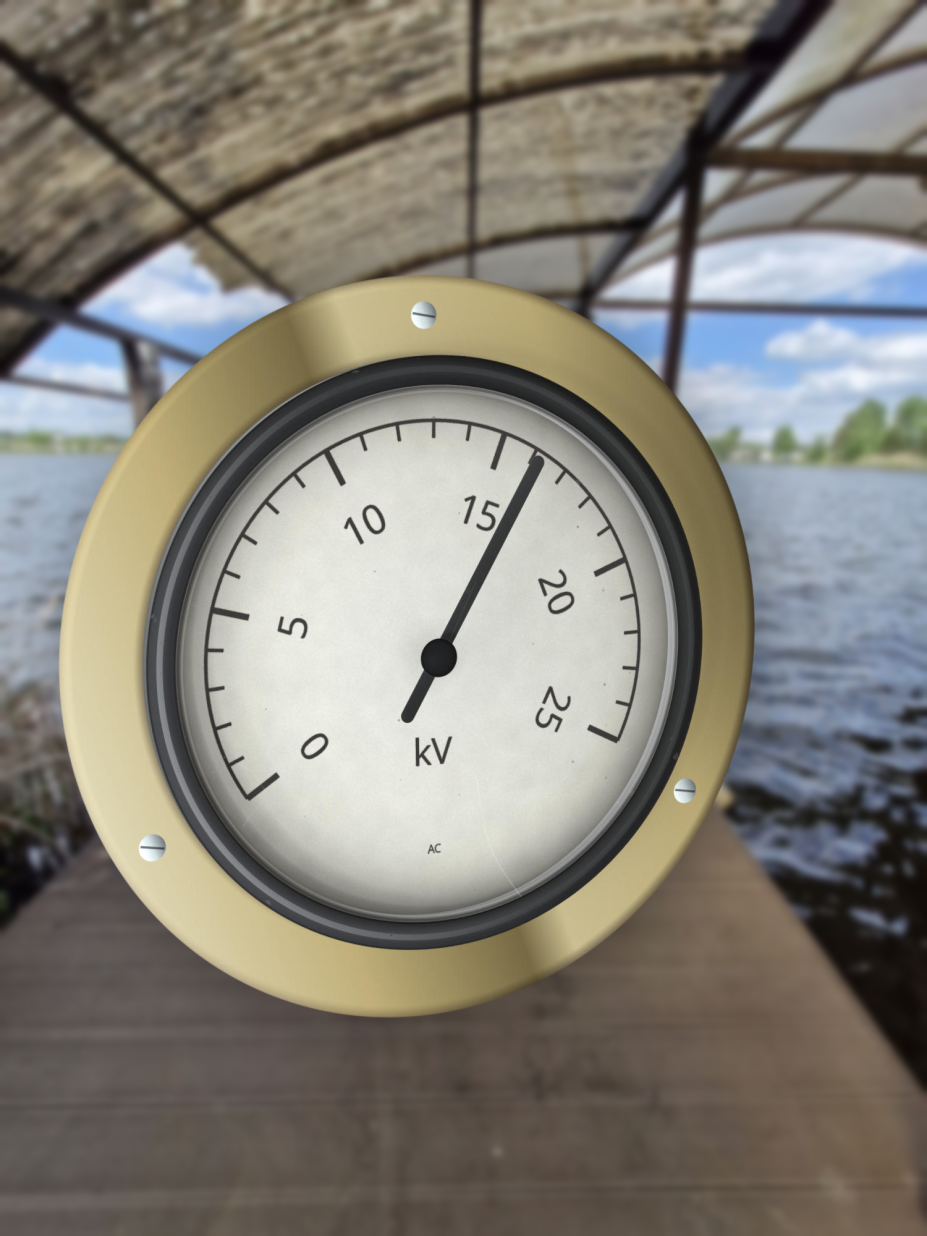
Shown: 16 kV
